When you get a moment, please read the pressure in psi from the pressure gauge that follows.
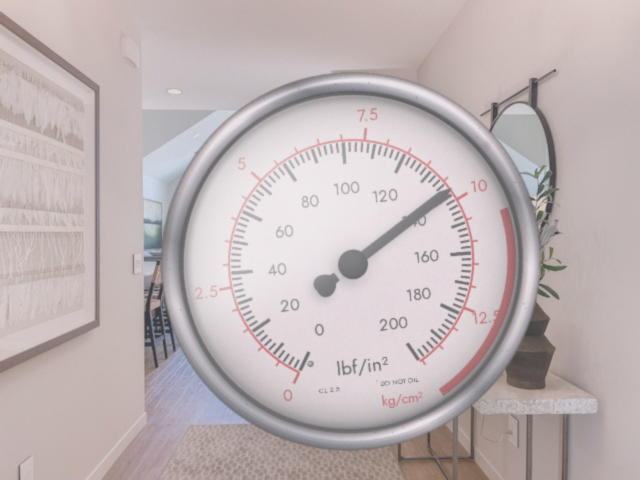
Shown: 138 psi
